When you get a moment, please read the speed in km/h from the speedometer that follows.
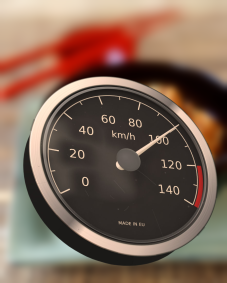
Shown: 100 km/h
